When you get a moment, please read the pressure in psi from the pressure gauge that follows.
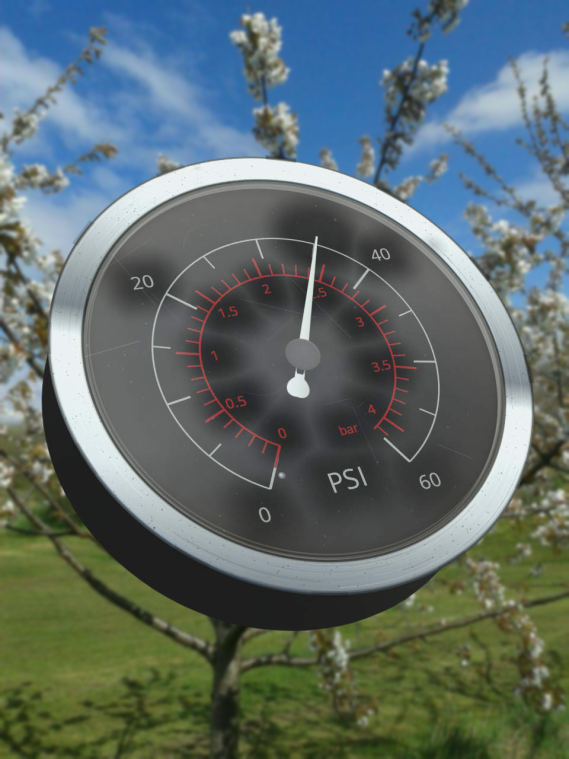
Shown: 35 psi
